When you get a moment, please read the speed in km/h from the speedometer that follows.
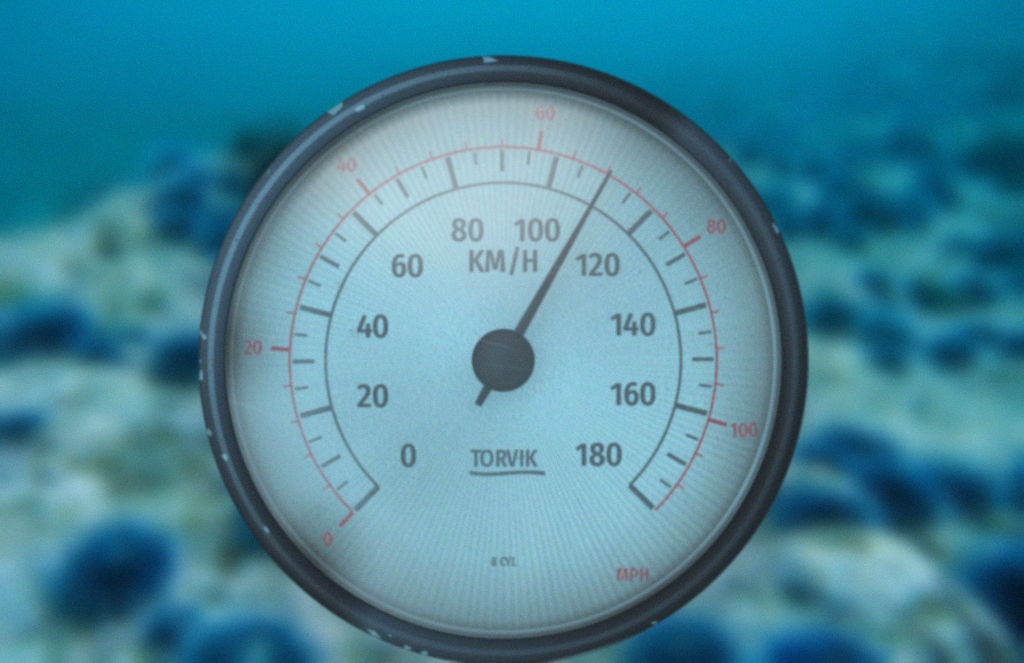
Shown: 110 km/h
